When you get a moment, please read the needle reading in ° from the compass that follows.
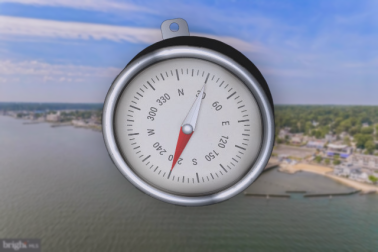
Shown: 210 °
